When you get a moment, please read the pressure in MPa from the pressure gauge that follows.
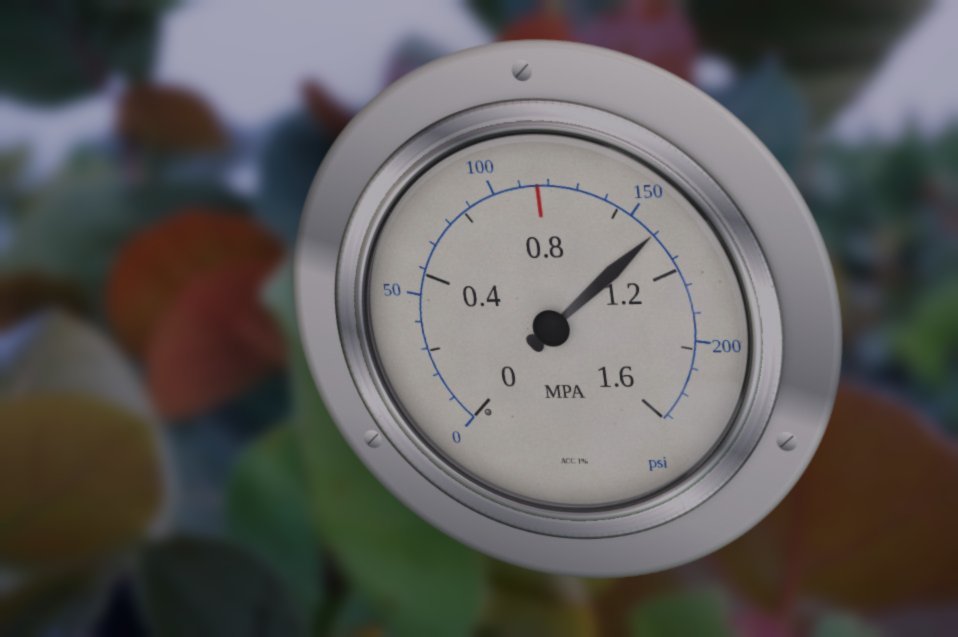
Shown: 1.1 MPa
